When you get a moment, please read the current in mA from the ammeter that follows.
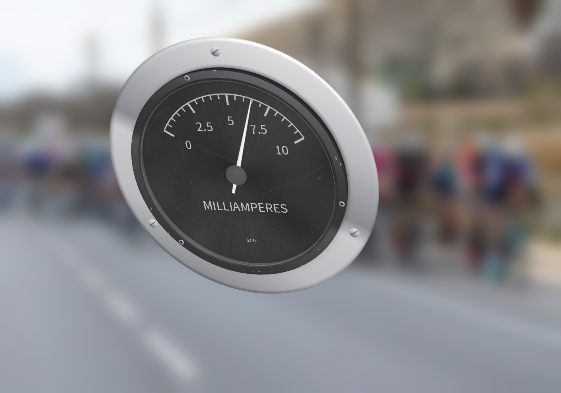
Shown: 6.5 mA
